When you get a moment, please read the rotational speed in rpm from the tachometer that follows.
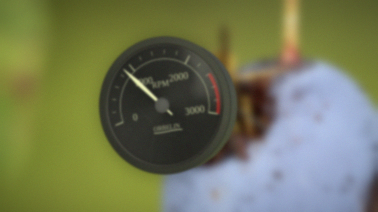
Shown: 900 rpm
